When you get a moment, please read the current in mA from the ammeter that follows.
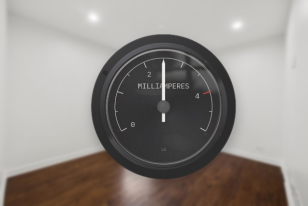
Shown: 2.5 mA
